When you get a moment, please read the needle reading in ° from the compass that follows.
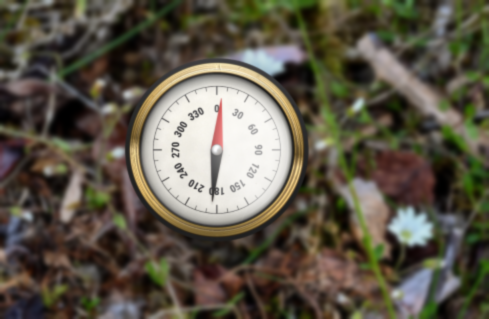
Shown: 5 °
